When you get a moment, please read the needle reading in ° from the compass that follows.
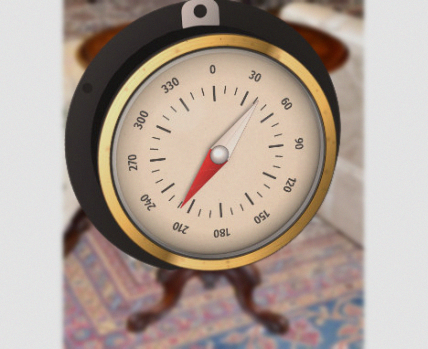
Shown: 220 °
